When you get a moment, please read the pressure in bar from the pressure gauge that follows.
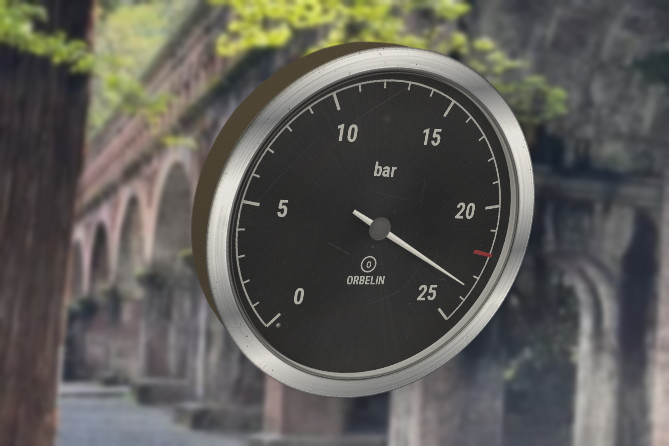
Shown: 23.5 bar
